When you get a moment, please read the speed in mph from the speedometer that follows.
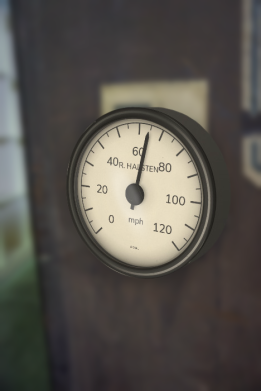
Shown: 65 mph
